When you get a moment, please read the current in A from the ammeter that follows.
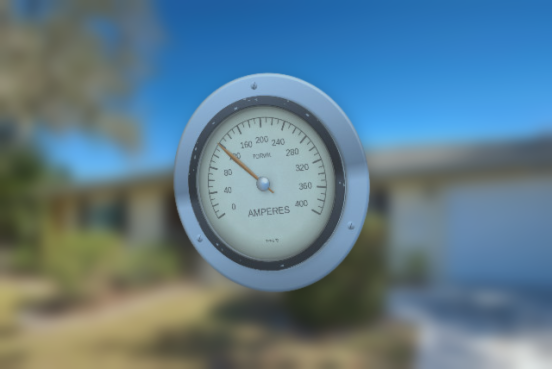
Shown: 120 A
